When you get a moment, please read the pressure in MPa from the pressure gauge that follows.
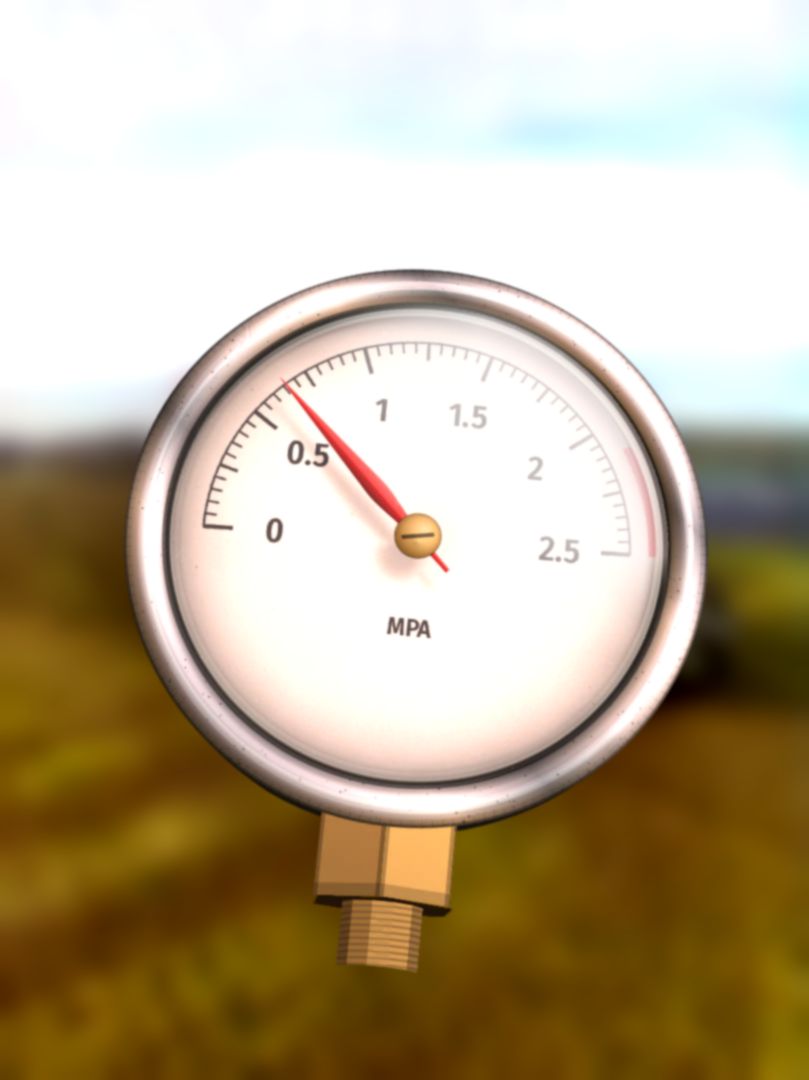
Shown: 0.65 MPa
